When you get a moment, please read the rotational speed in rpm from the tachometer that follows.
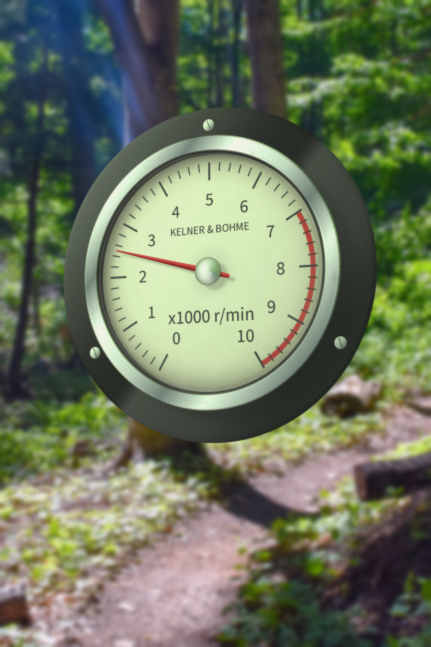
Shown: 2500 rpm
